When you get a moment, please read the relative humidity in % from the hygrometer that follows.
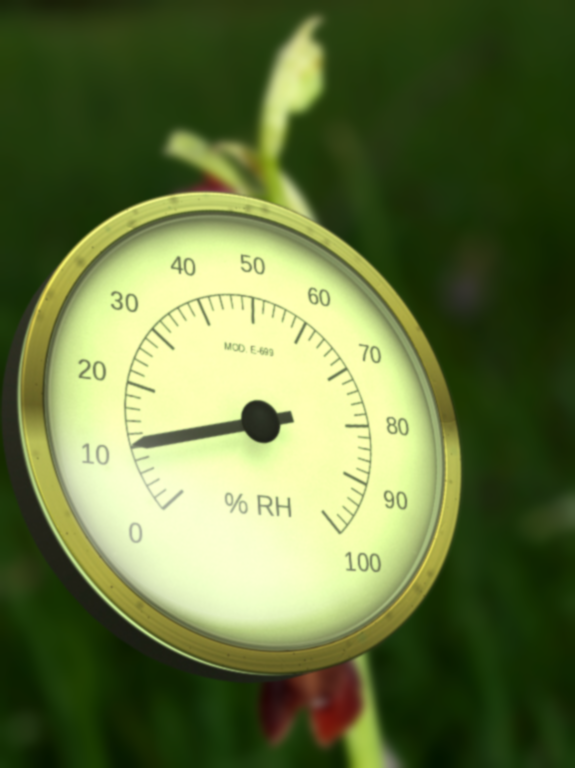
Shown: 10 %
